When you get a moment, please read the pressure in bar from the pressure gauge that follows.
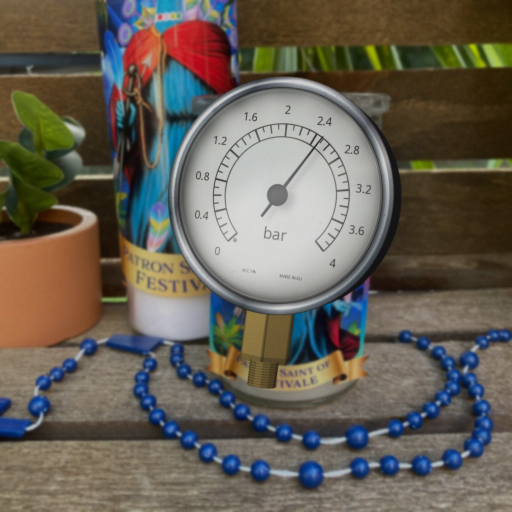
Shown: 2.5 bar
